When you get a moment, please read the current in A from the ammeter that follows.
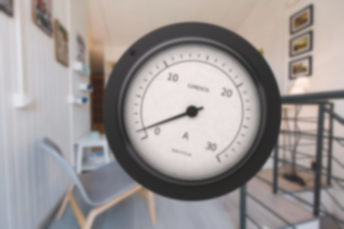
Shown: 1 A
